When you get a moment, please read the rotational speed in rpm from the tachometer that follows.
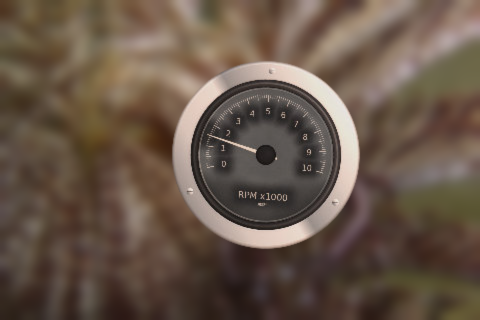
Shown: 1500 rpm
